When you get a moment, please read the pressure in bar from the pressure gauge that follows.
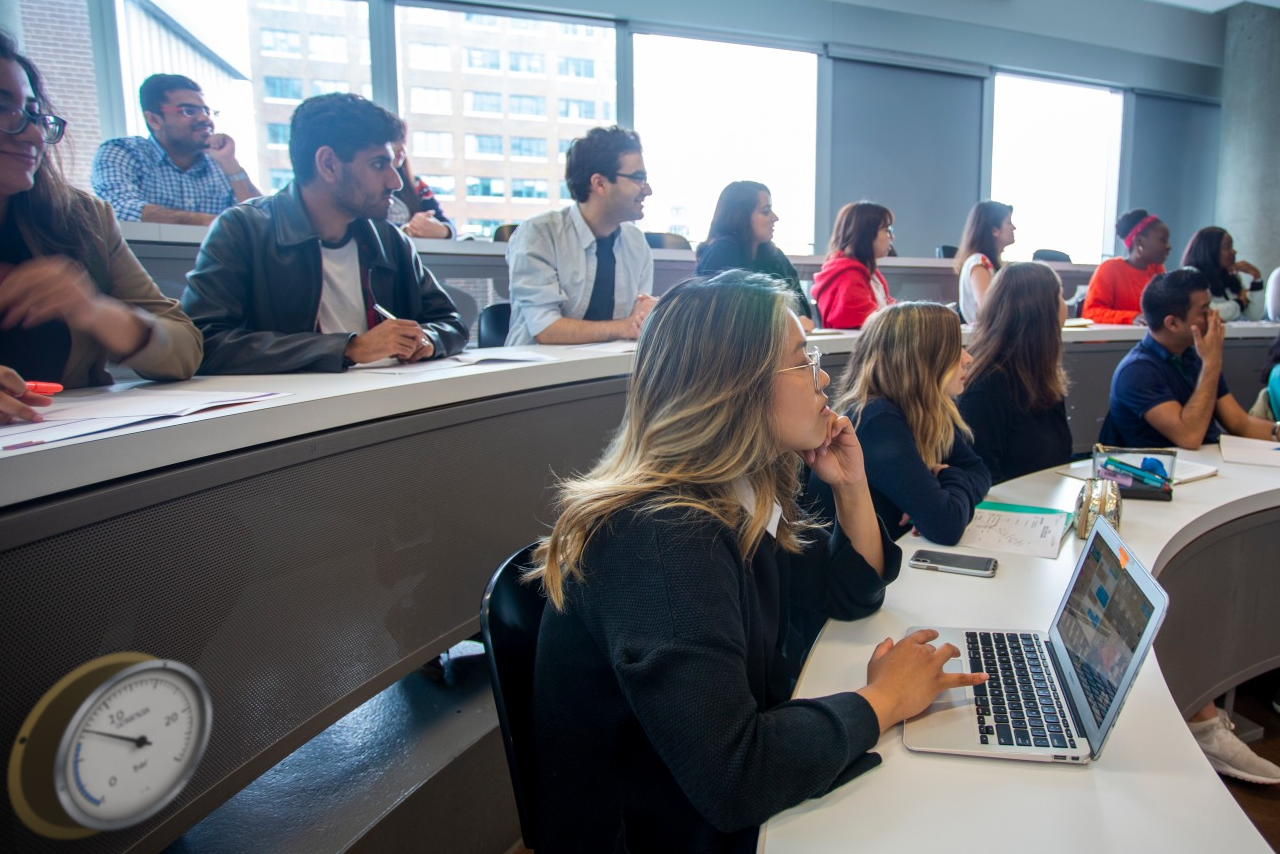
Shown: 7.5 bar
